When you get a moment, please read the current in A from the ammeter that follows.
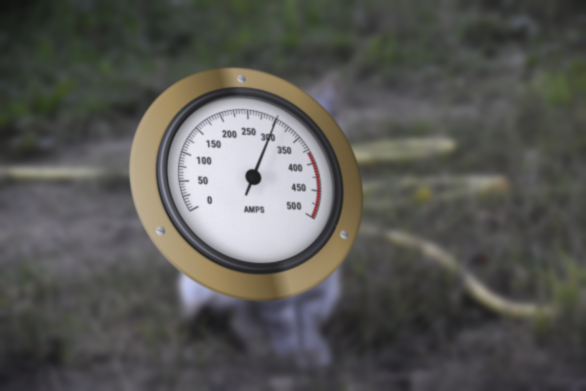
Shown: 300 A
